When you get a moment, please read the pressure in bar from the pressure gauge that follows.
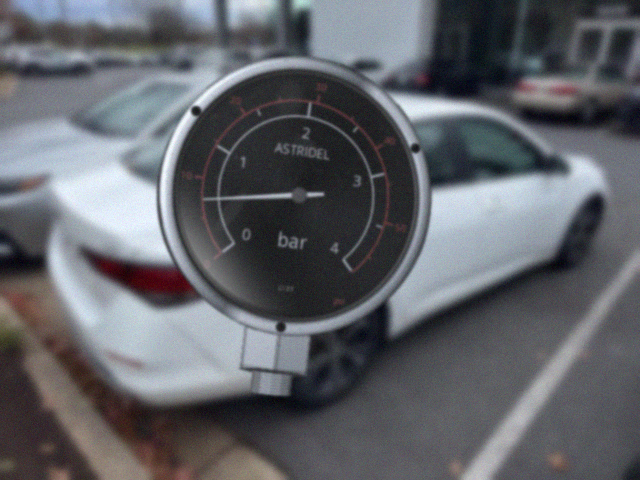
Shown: 0.5 bar
